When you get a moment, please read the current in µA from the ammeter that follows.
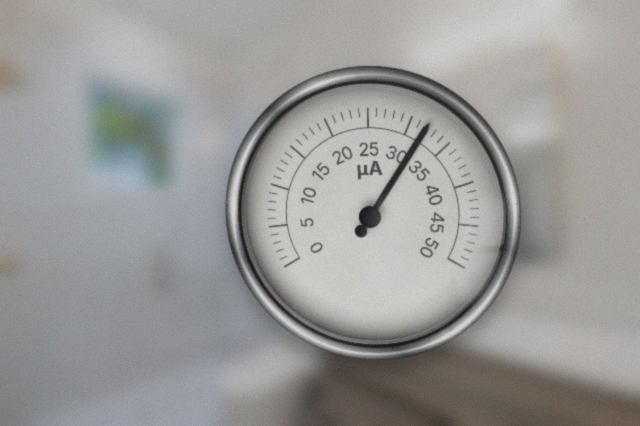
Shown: 32 µA
